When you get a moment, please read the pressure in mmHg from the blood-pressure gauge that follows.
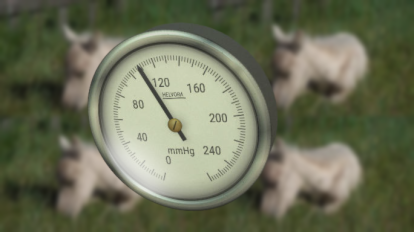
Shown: 110 mmHg
